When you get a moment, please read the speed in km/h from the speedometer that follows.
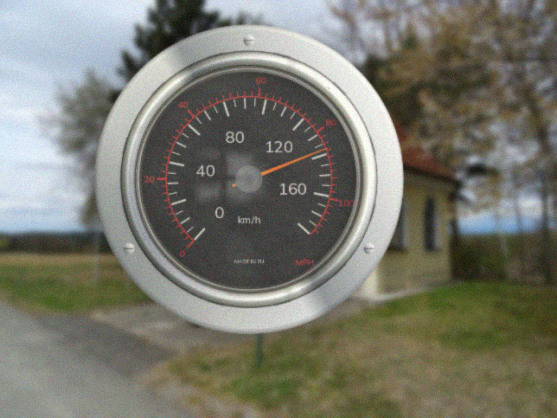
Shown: 137.5 km/h
